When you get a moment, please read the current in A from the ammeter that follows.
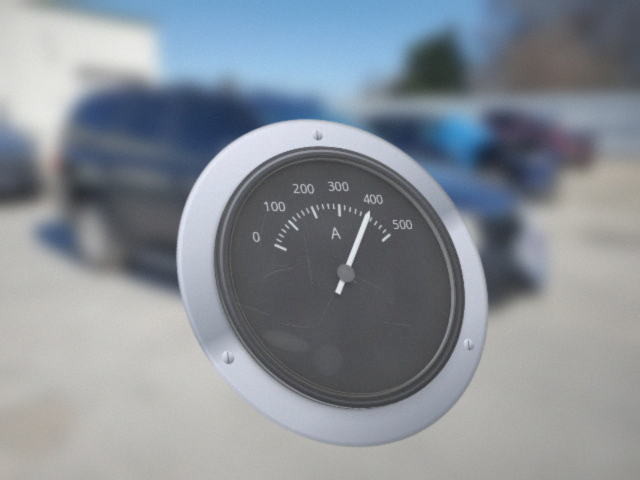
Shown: 400 A
